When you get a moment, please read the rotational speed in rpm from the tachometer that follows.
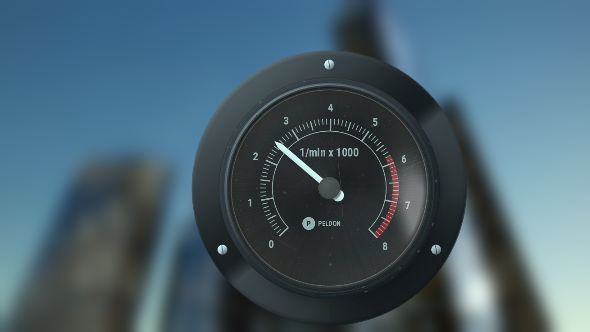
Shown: 2500 rpm
